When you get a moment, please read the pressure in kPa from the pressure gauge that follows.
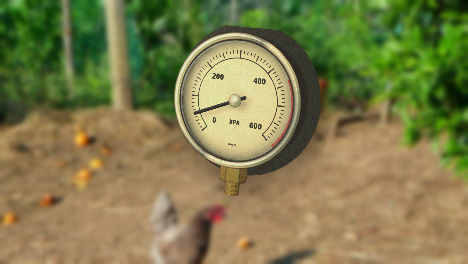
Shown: 50 kPa
